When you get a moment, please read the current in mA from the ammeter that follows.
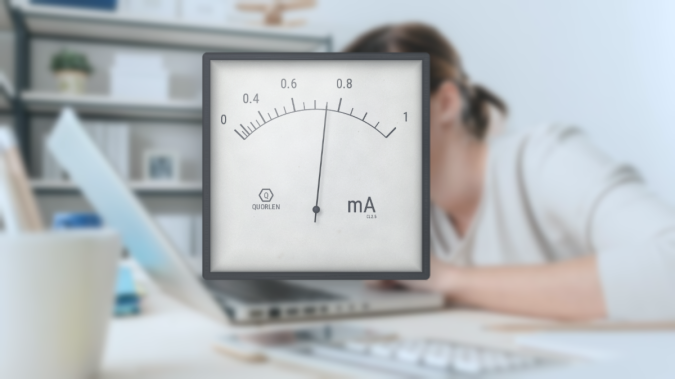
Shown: 0.75 mA
